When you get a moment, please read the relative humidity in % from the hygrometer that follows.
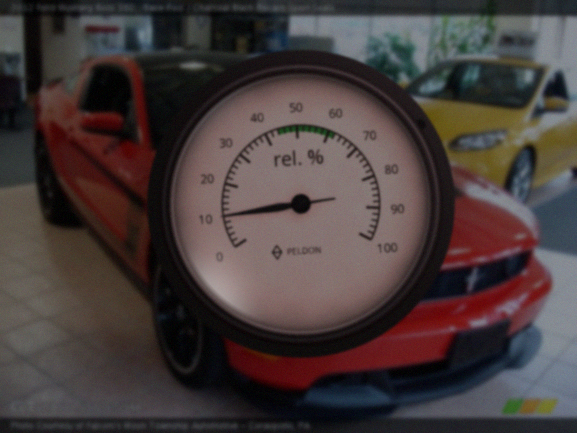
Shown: 10 %
